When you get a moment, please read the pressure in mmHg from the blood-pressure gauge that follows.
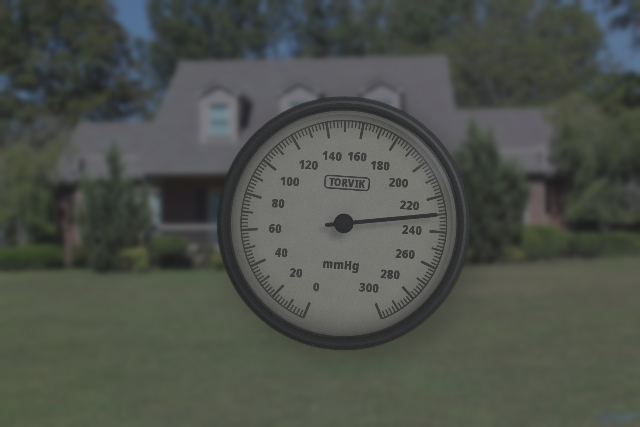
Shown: 230 mmHg
